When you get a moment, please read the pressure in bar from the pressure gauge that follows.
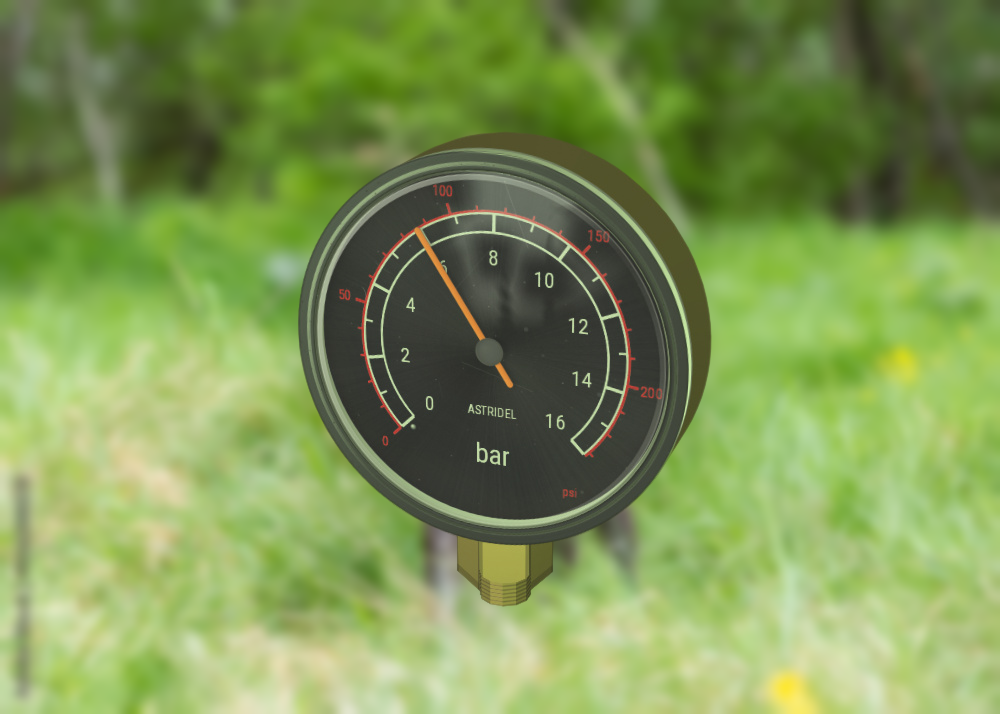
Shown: 6 bar
